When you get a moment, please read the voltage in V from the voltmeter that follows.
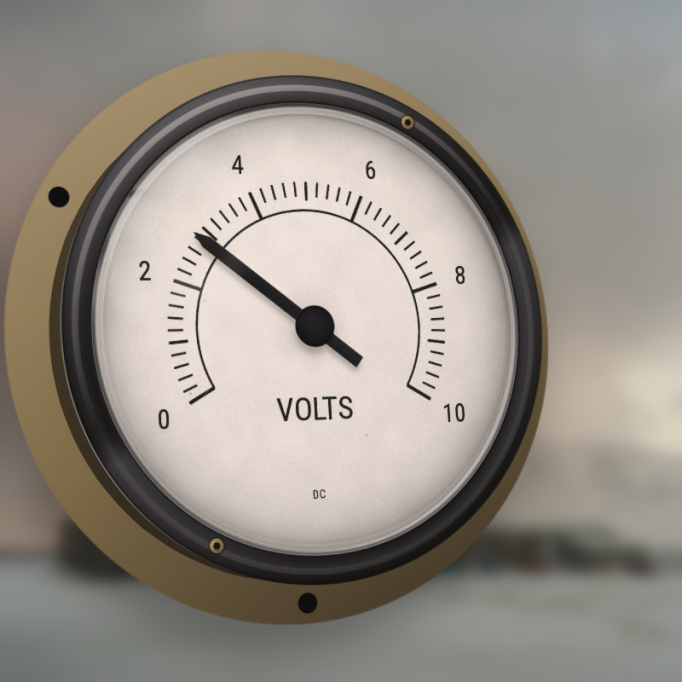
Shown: 2.8 V
